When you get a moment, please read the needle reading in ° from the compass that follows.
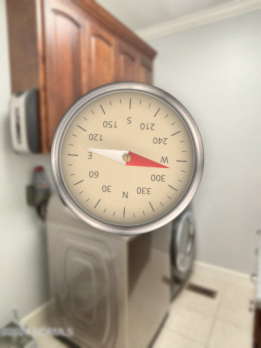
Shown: 280 °
